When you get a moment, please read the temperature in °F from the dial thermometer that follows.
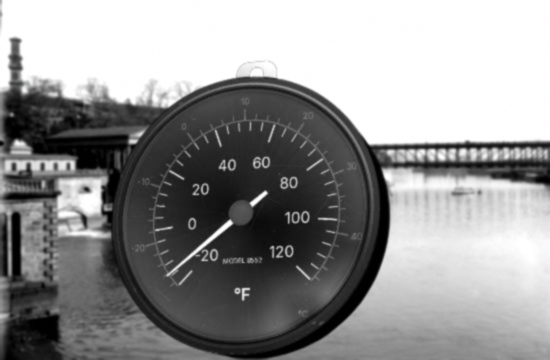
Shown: -16 °F
